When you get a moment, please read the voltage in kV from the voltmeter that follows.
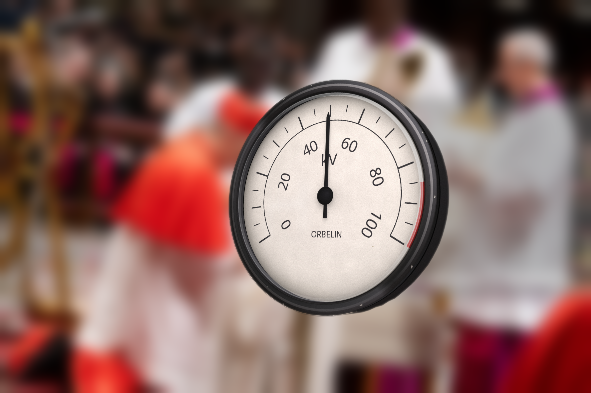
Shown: 50 kV
